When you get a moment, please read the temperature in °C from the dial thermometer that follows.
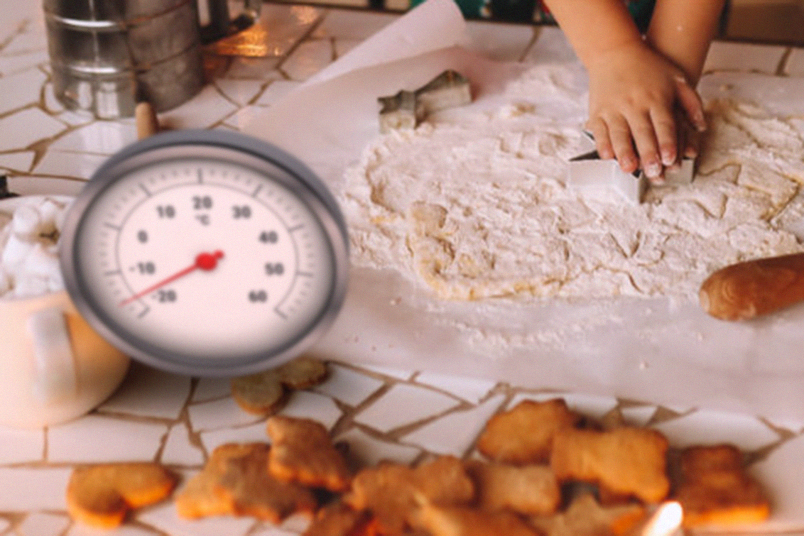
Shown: -16 °C
